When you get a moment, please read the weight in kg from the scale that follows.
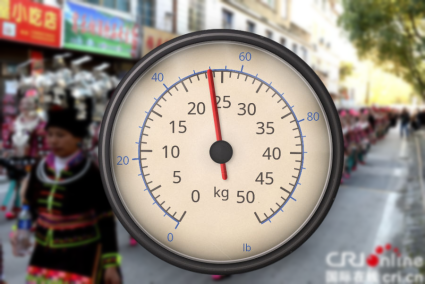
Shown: 23.5 kg
